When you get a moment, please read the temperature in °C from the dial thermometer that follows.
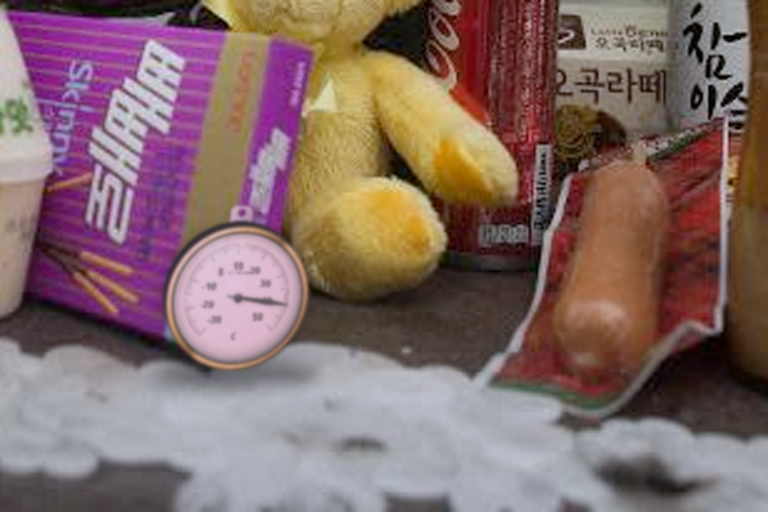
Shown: 40 °C
